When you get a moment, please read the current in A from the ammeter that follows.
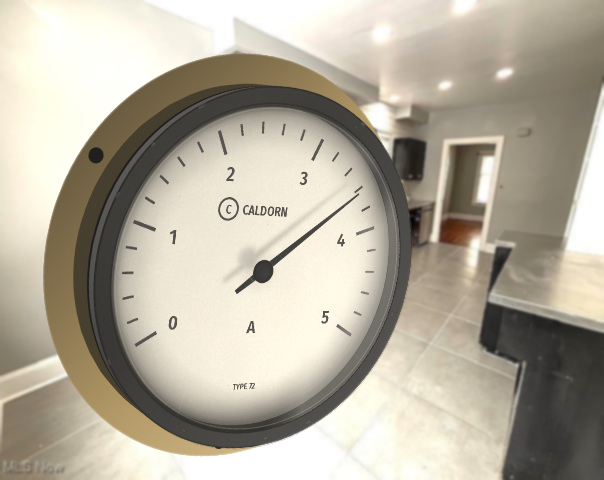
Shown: 3.6 A
